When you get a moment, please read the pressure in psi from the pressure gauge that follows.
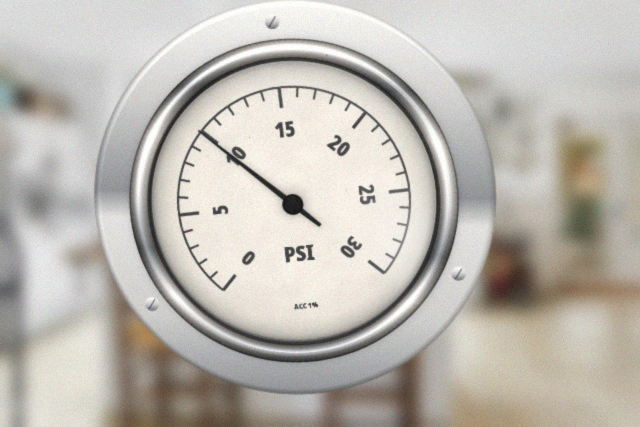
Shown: 10 psi
